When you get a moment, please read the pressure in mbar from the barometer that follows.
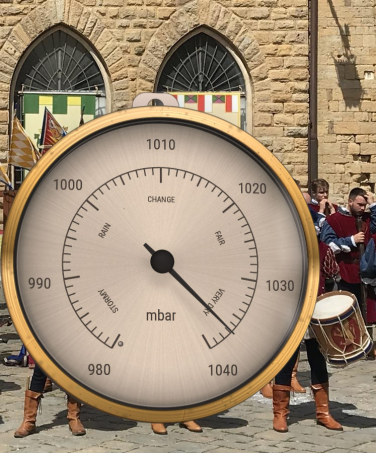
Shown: 1037 mbar
